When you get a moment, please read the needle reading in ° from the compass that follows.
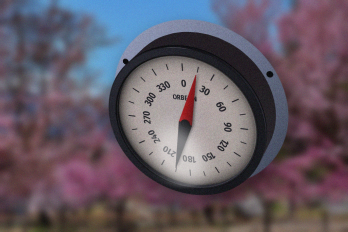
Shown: 15 °
